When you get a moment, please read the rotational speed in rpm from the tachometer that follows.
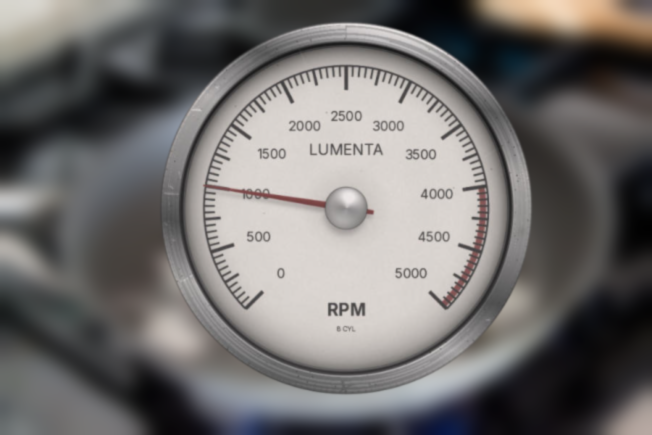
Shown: 1000 rpm
